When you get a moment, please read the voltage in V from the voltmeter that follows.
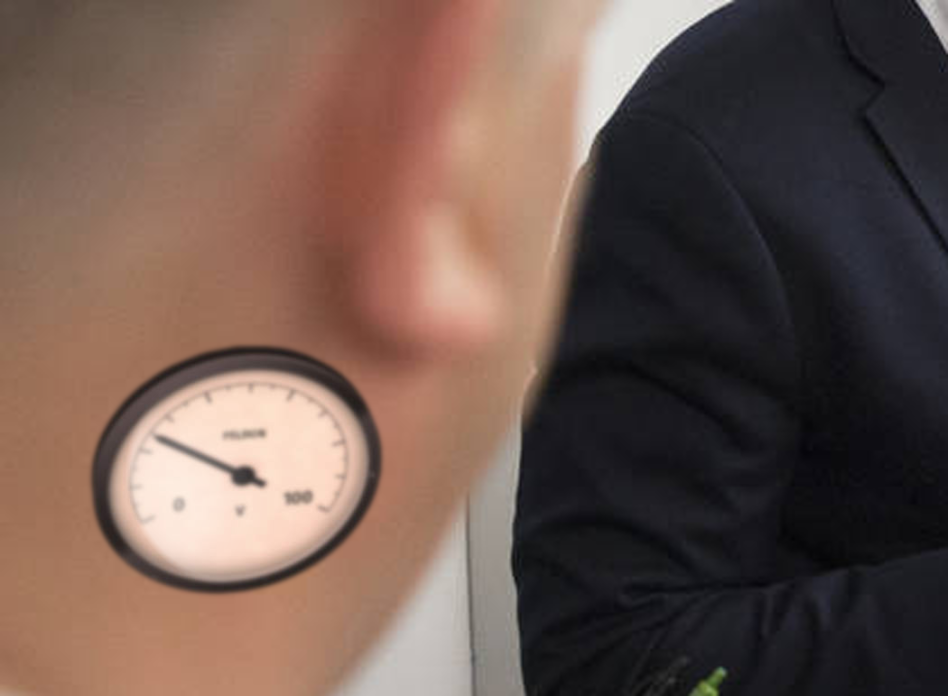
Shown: 25 V
